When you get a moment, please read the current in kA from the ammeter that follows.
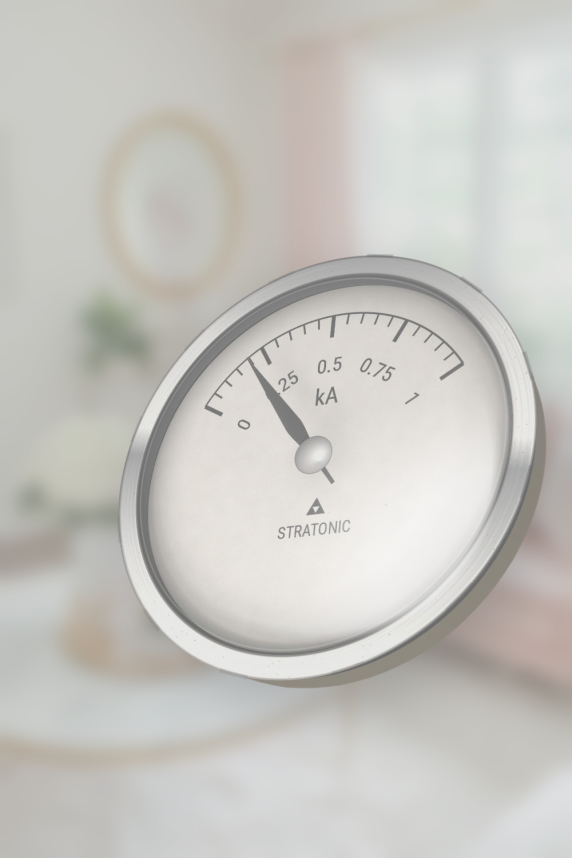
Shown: 0.2 kA
